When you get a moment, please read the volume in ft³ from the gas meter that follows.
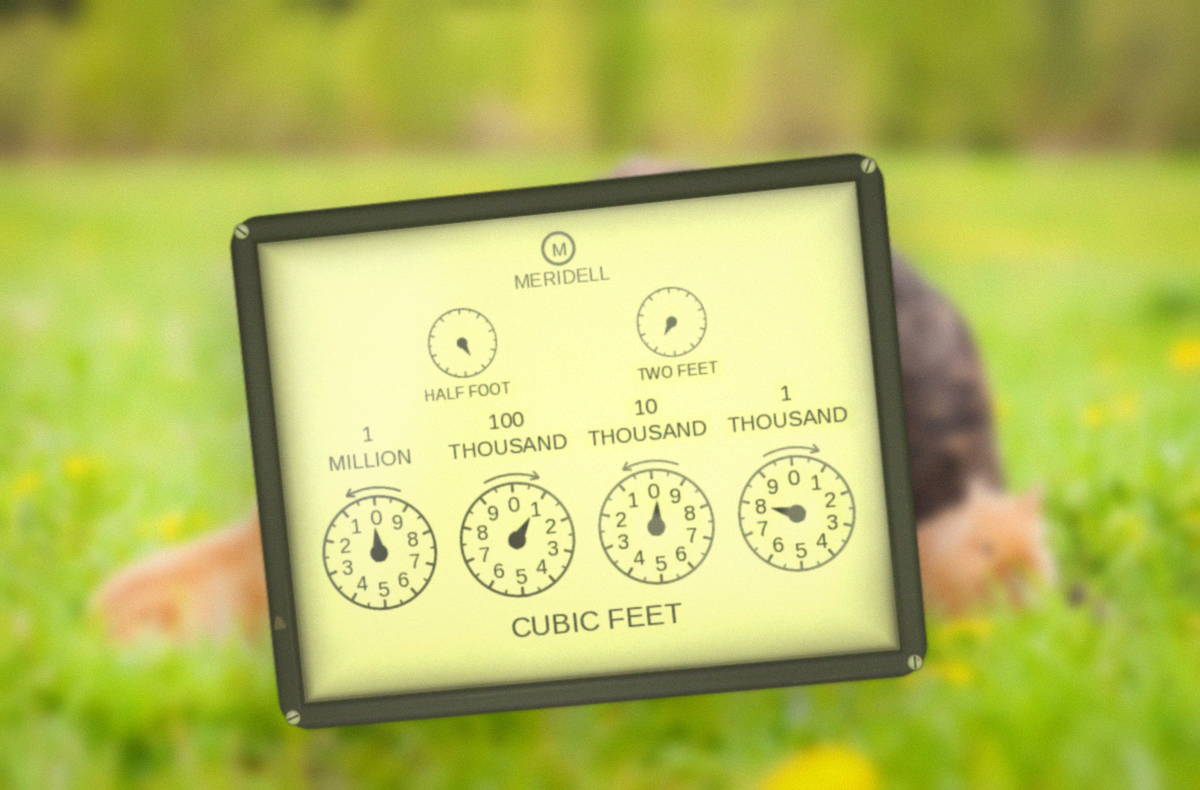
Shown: 9800 ft³
